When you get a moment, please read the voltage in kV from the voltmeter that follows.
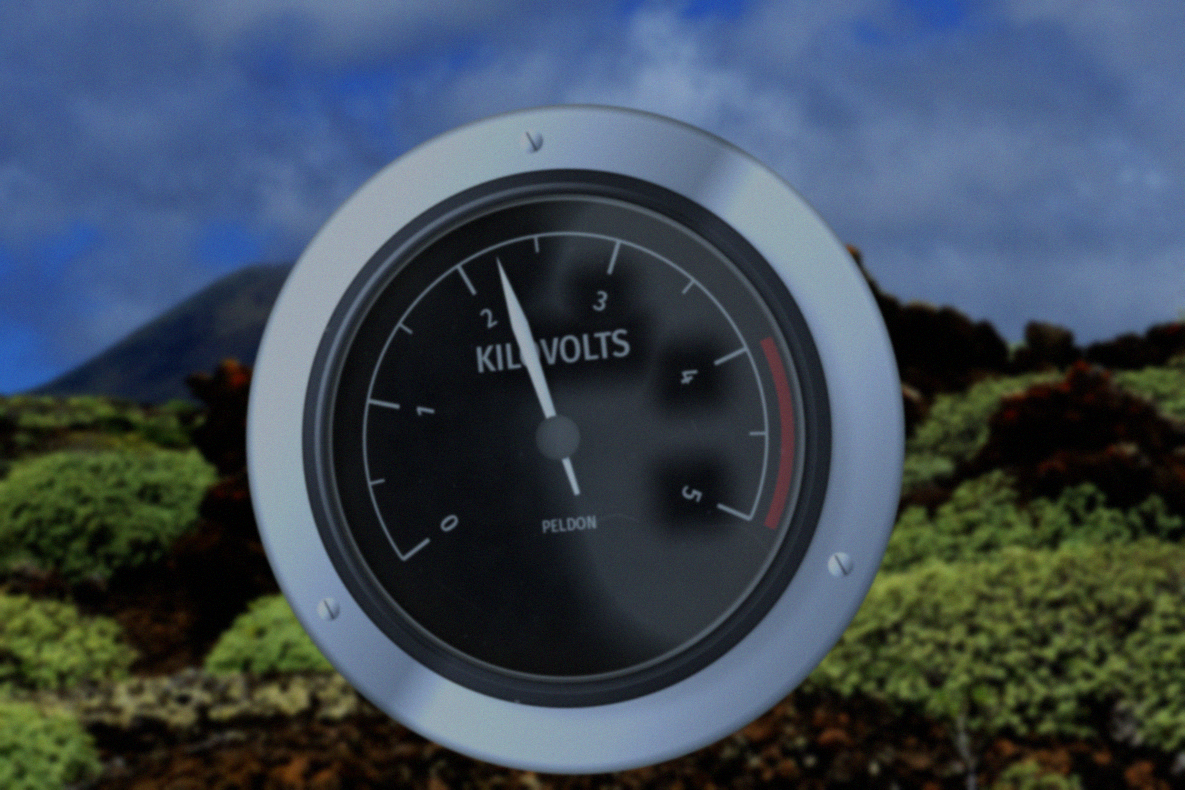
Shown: 2.25 kV
